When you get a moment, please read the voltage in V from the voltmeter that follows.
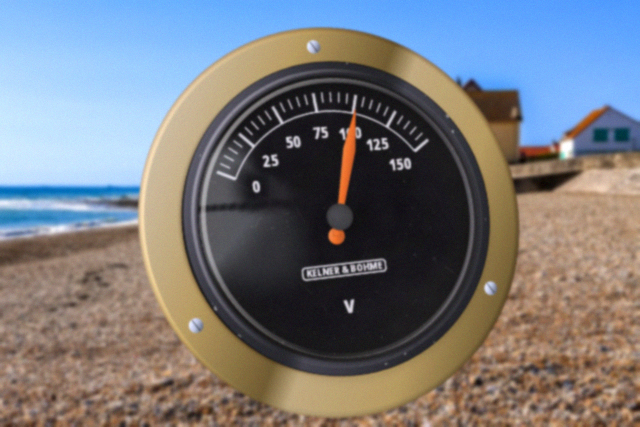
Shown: 100 V
